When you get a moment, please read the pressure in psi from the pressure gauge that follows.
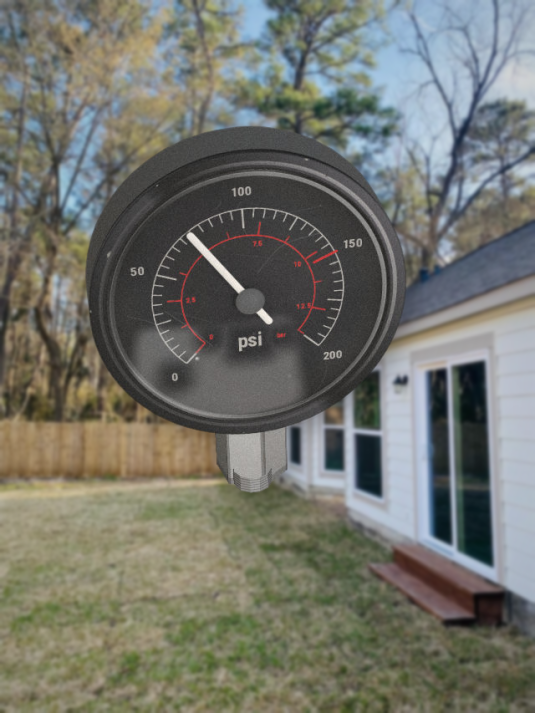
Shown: 75 psi
